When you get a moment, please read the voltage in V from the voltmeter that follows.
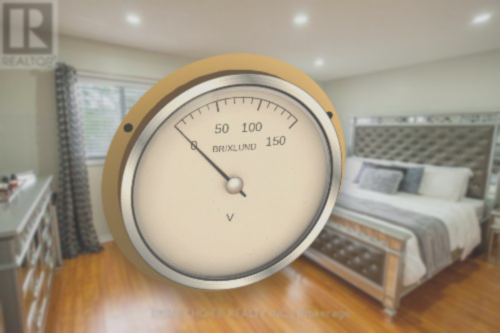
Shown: 0 V
